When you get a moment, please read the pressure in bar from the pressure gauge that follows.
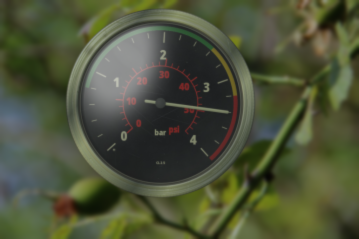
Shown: 3.4 bar
